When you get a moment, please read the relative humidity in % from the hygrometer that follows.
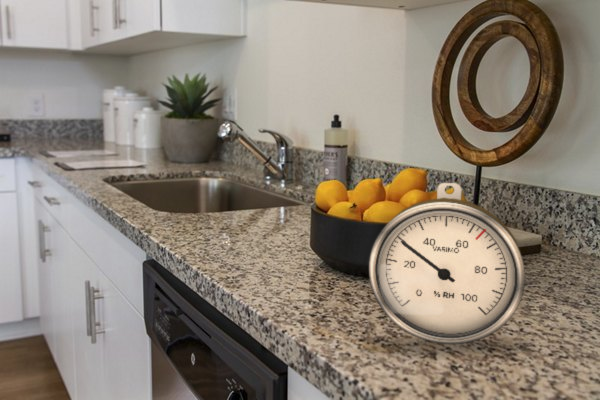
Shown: 30 %
